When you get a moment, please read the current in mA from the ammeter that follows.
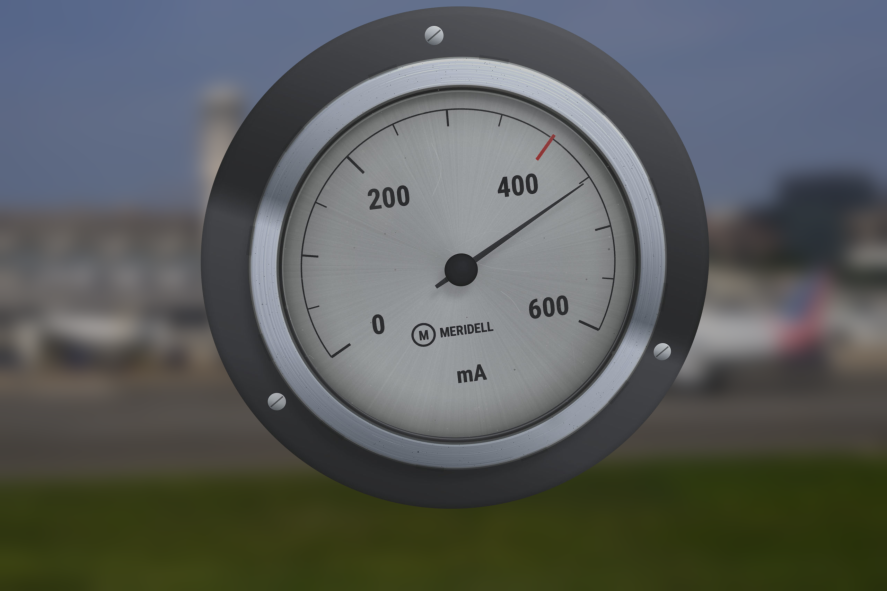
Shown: 450 mA
